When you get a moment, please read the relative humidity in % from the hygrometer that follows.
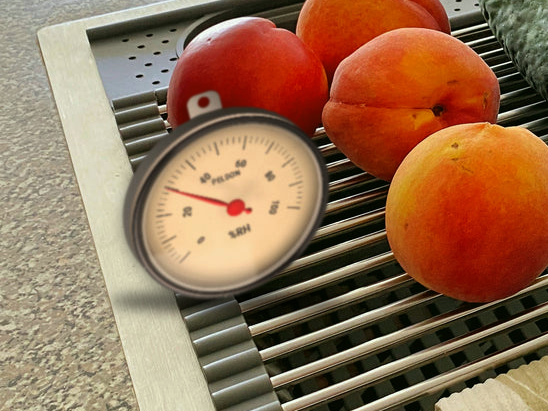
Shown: 30 %
